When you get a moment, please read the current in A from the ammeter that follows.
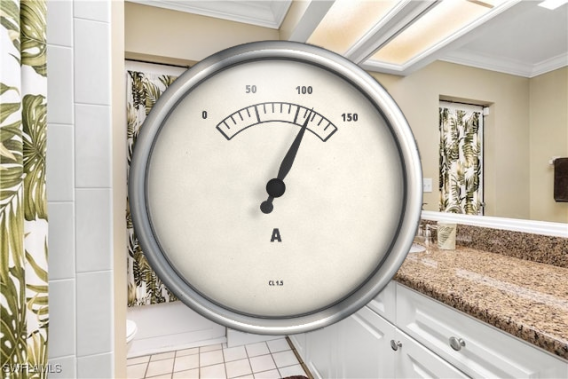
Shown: 115 A
